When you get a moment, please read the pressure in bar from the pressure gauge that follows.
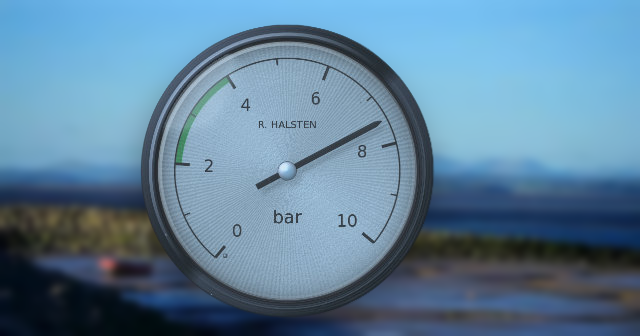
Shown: 7.5 bar
